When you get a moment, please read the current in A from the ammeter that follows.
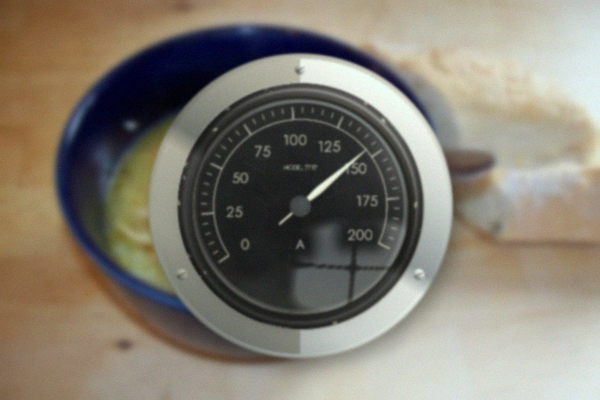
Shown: 145 A
